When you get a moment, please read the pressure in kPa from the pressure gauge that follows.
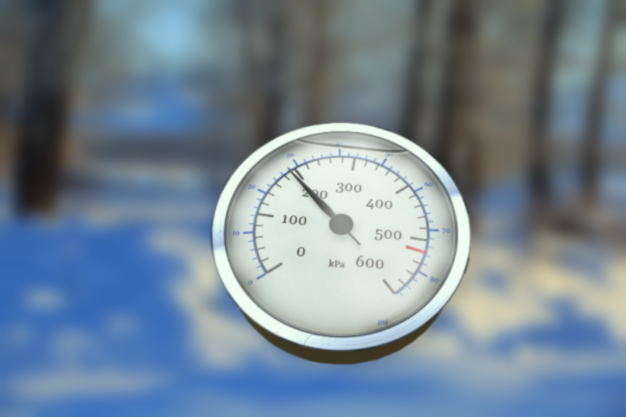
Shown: 190 kPa
